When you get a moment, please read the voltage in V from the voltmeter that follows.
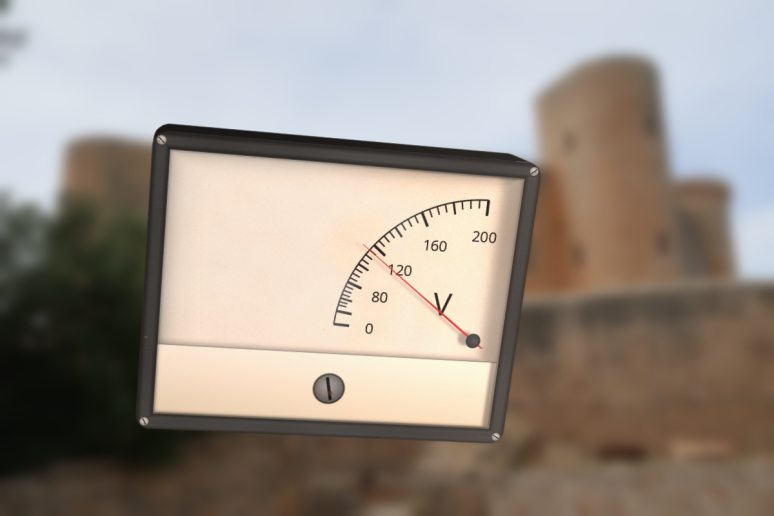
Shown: 115 V
